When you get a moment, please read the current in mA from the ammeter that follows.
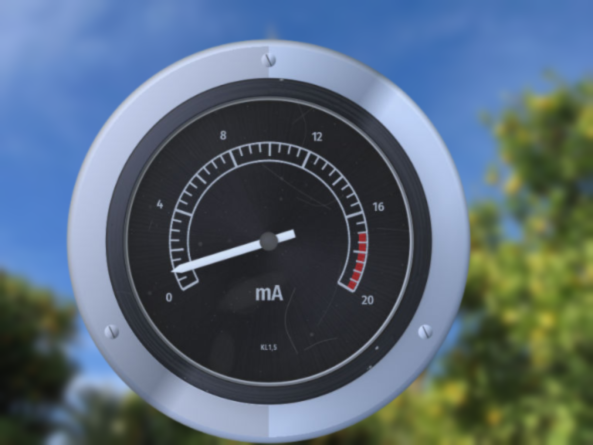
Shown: 1 mA
